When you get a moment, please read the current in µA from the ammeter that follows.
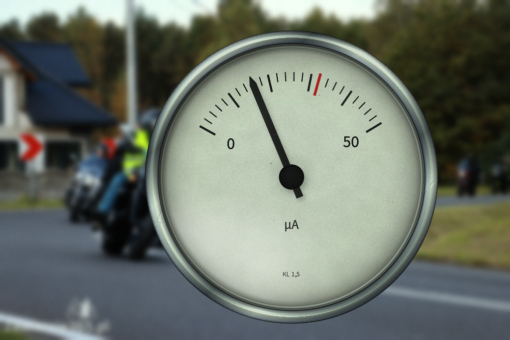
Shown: 16 µA
